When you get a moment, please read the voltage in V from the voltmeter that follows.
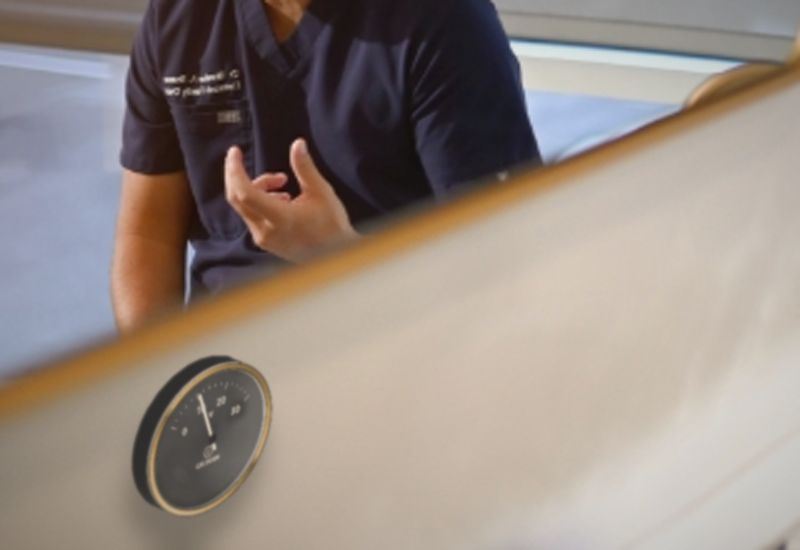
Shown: 10 V
